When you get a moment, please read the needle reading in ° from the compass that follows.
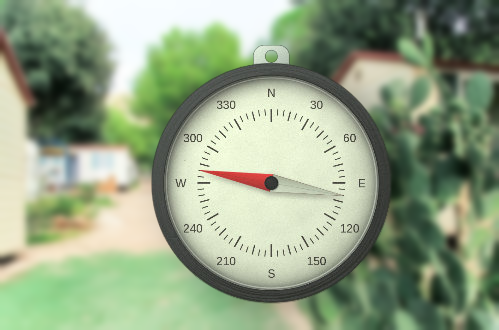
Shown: 280 °
